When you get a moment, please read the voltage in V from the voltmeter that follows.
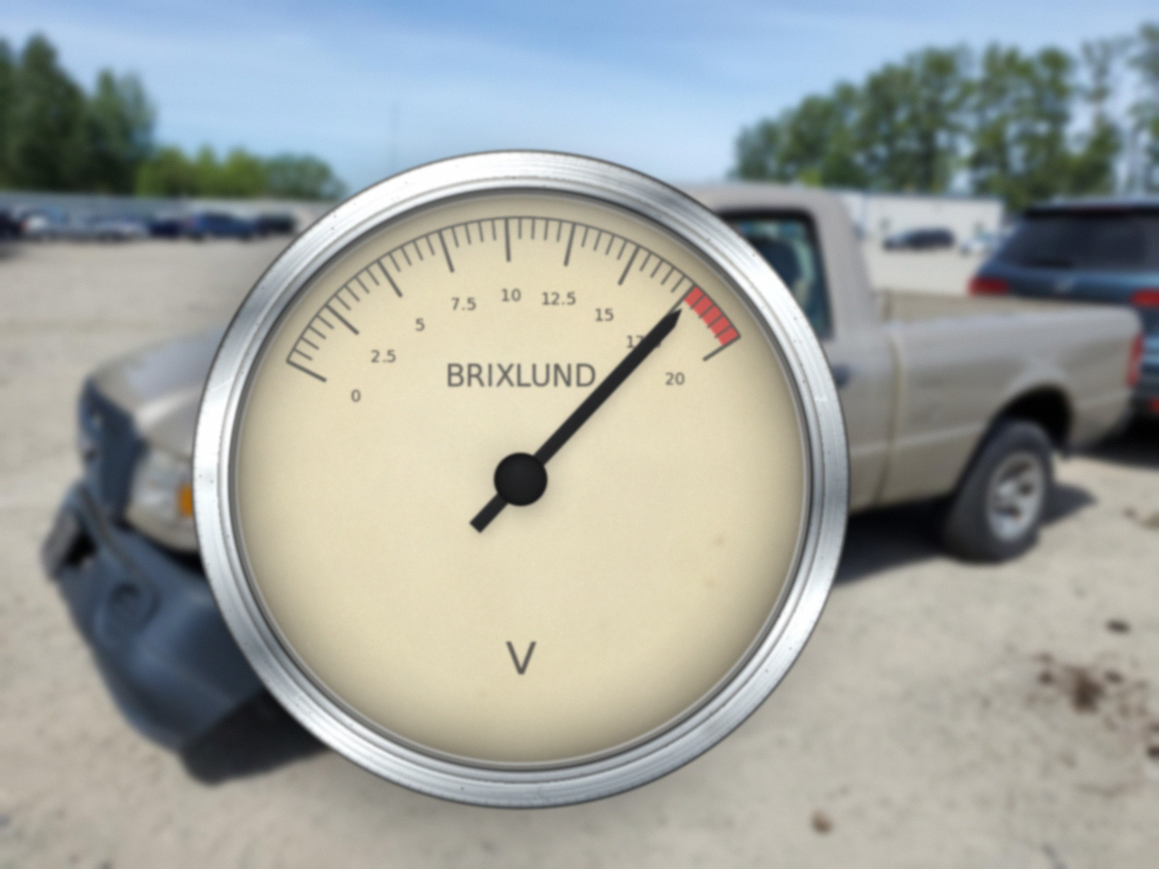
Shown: 17.75 V
